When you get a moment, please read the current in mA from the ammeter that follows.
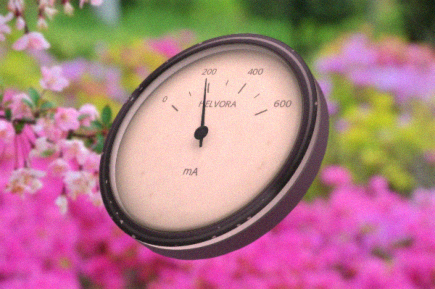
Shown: 200 mA
